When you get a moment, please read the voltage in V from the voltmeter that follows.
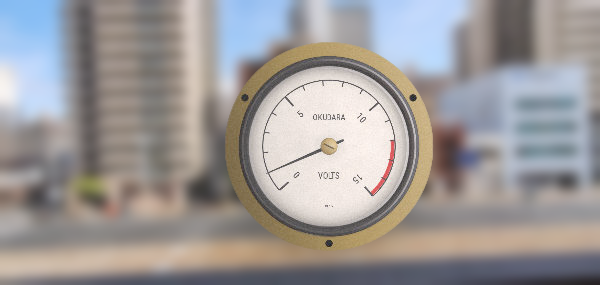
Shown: 1 V
